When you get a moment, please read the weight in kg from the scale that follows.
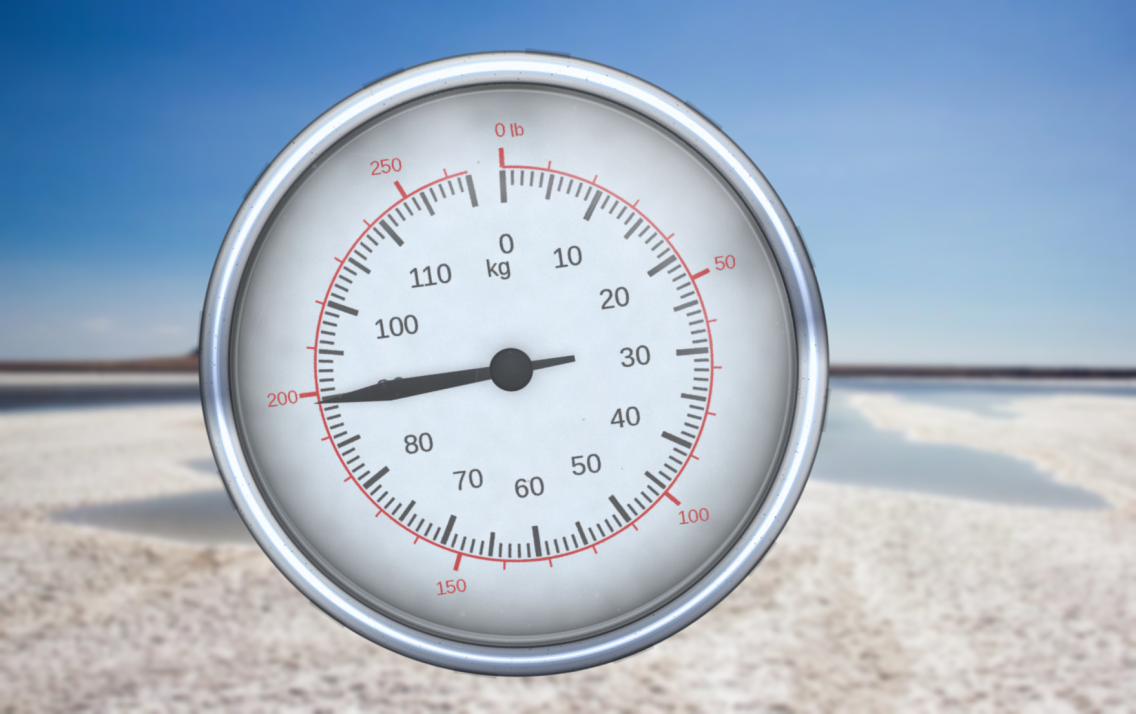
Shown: 90 kg
